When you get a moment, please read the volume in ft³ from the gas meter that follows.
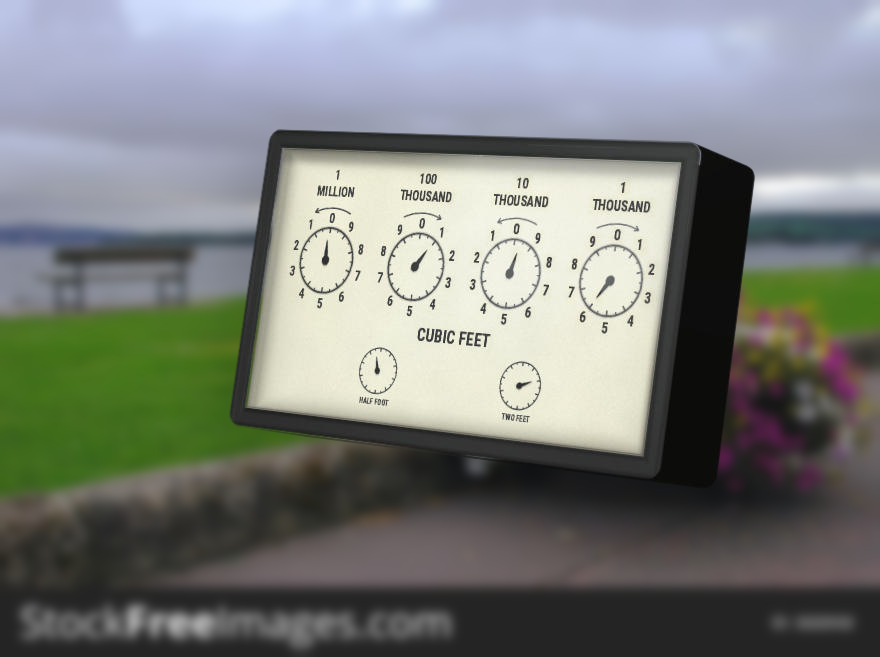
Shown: 9600 ft³
